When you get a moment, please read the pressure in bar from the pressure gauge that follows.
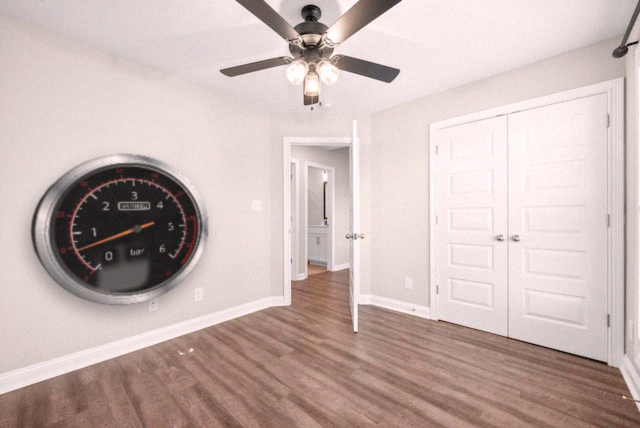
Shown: 0.6 bar
